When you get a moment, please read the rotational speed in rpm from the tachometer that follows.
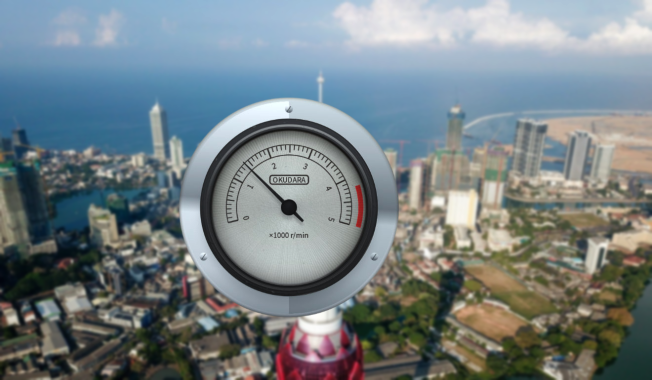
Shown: 1400 rpm
